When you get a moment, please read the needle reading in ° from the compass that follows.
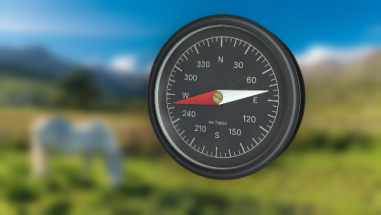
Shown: 260 °
